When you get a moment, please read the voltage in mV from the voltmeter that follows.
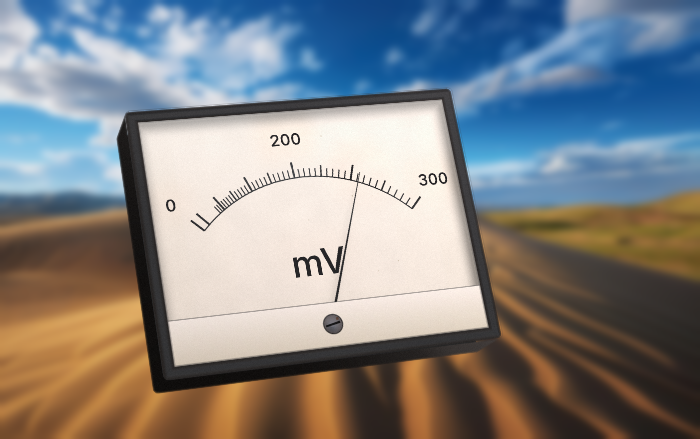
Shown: 255 mV
